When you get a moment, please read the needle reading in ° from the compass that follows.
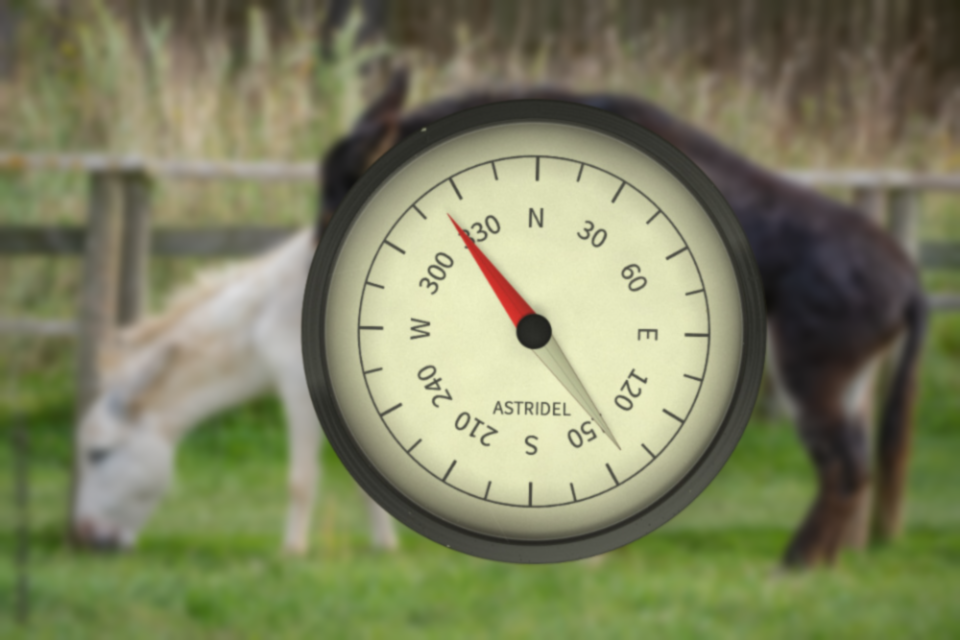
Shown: 322.5 °
